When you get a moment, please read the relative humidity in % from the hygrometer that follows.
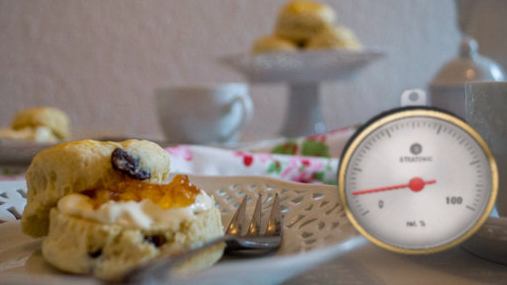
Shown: 10 %
